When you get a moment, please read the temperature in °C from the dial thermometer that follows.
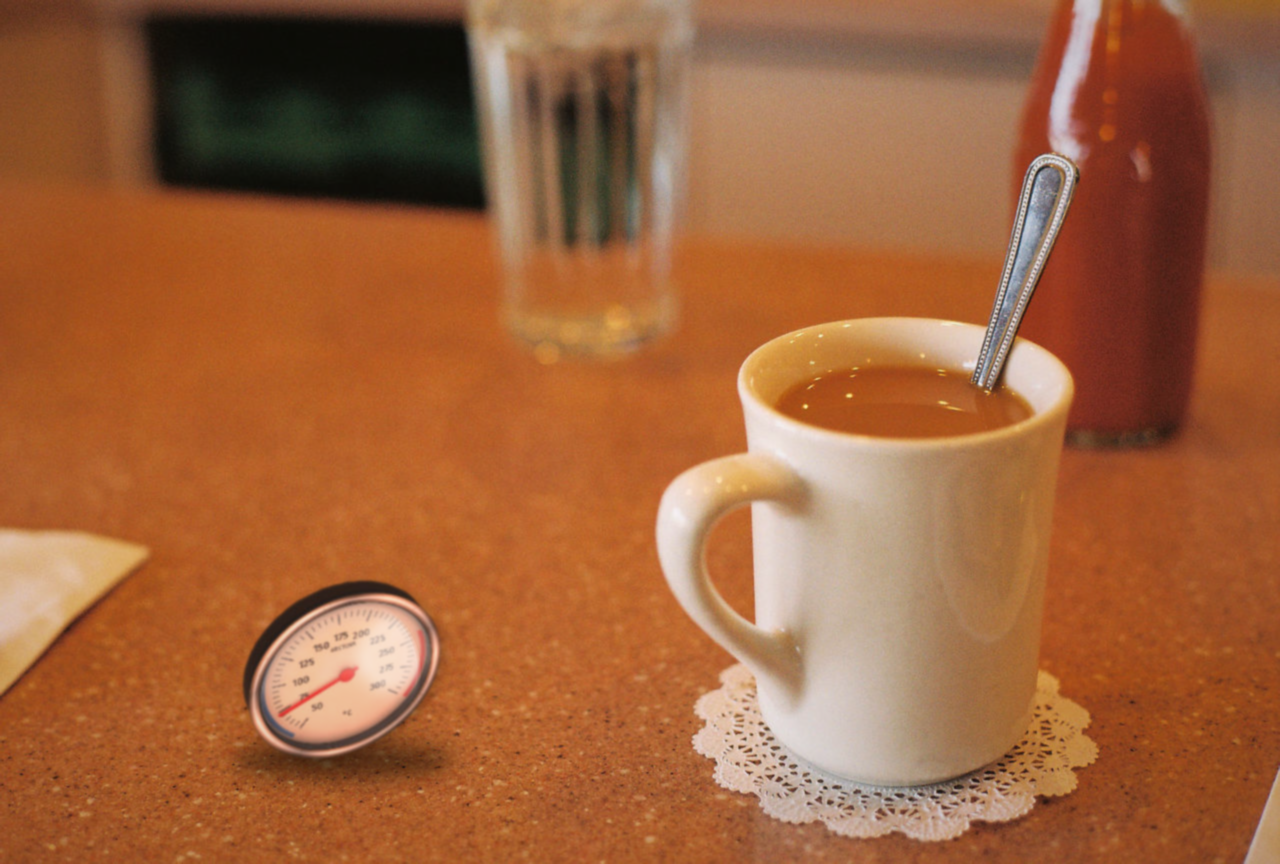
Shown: 75 °C
